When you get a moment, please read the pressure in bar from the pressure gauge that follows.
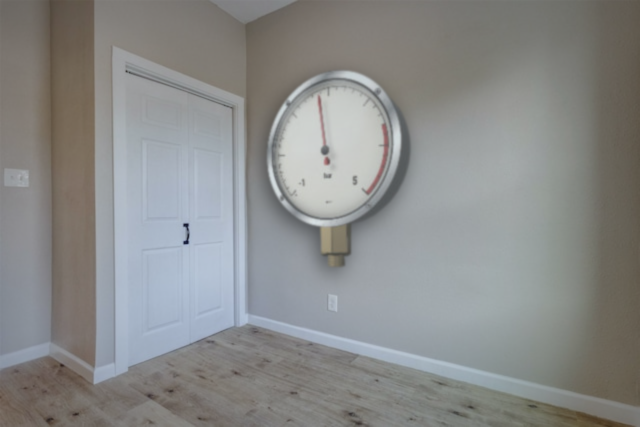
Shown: 1.8 bar
